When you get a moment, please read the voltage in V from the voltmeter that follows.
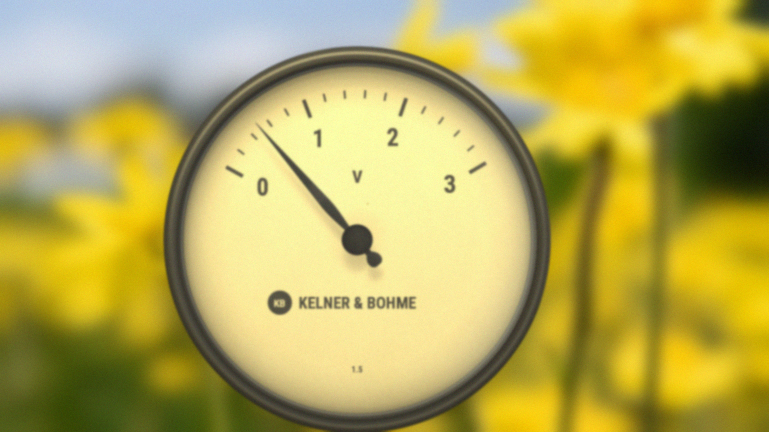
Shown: 0.5 V
